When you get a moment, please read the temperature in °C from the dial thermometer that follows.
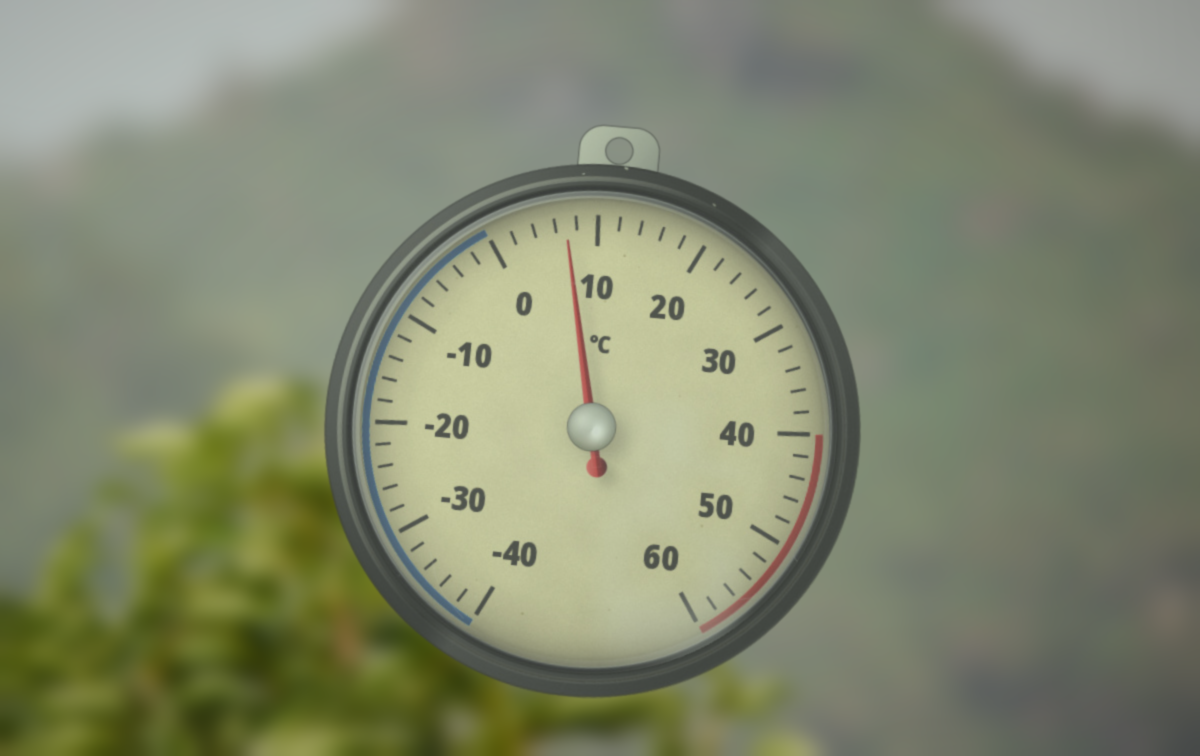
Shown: 7 °C
